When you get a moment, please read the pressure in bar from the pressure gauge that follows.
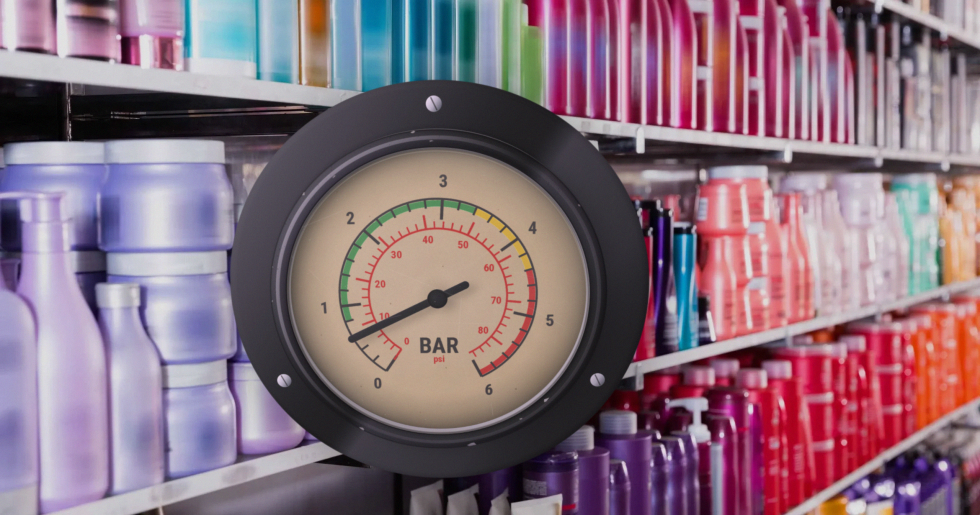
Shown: 0.6 bar
